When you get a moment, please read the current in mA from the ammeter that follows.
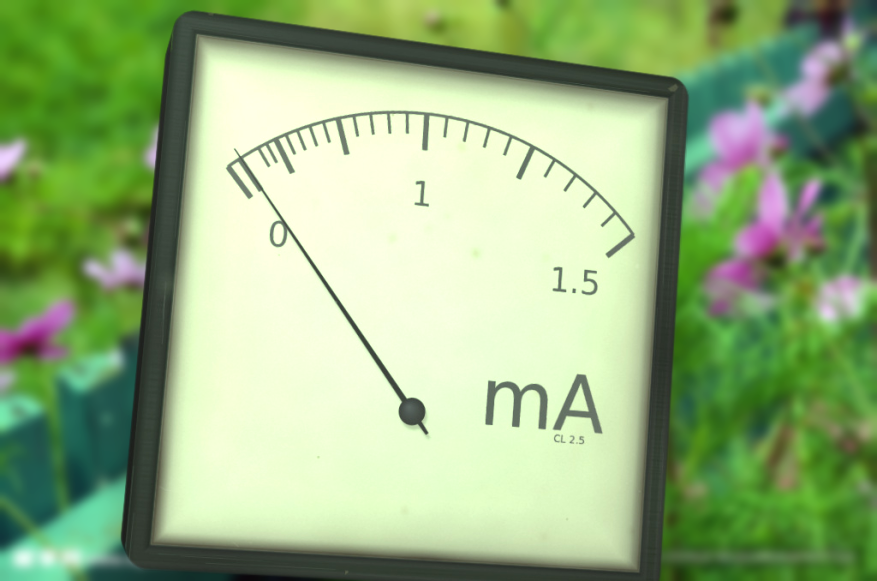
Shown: 0.25 mA
